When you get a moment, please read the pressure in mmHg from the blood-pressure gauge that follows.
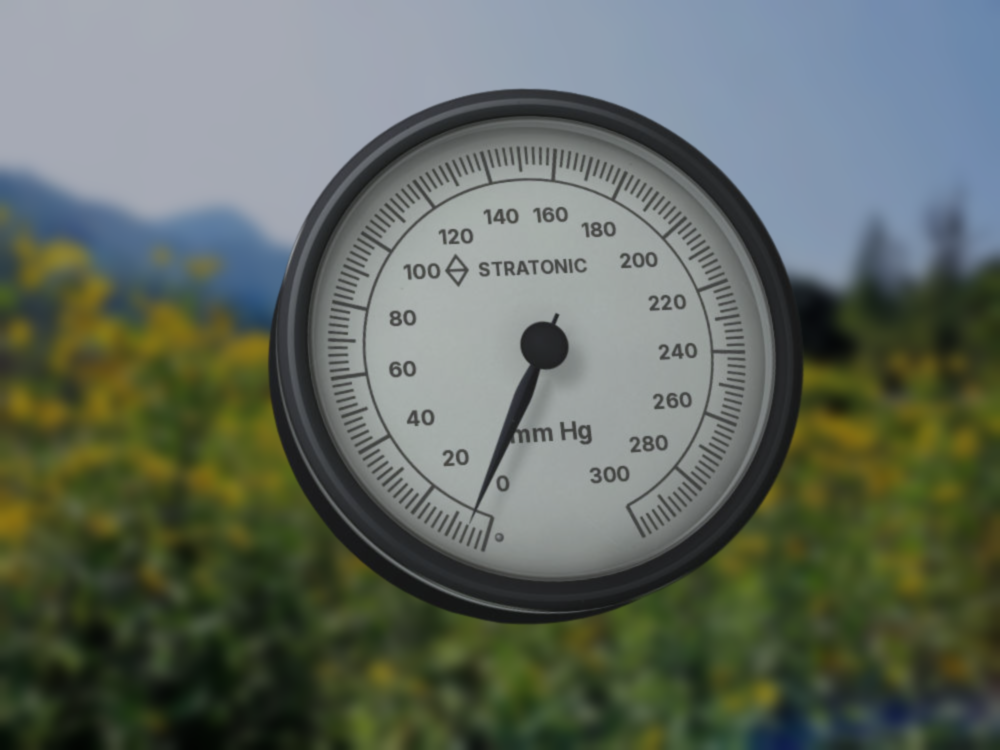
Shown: 6 mmHg
